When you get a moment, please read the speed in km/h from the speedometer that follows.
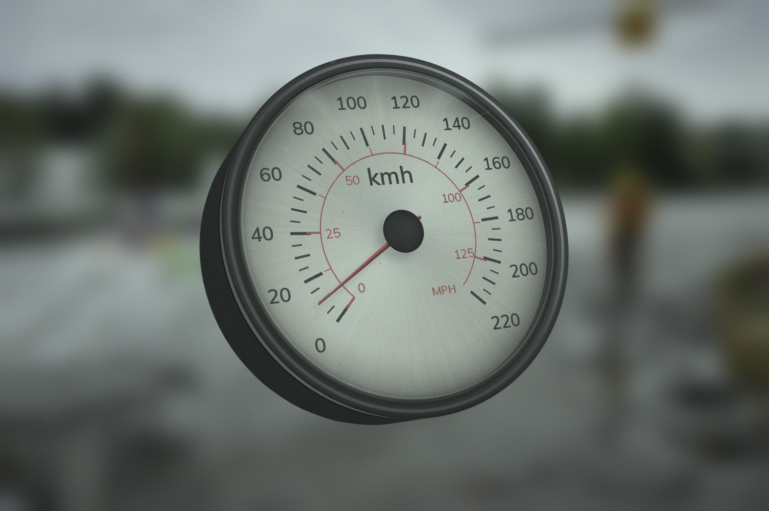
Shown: 10 km/h
